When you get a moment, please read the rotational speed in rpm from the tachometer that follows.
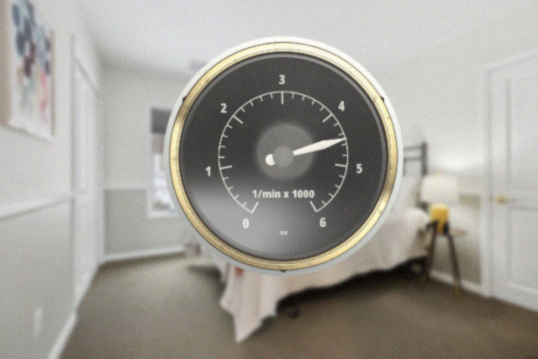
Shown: 4500 rpm
